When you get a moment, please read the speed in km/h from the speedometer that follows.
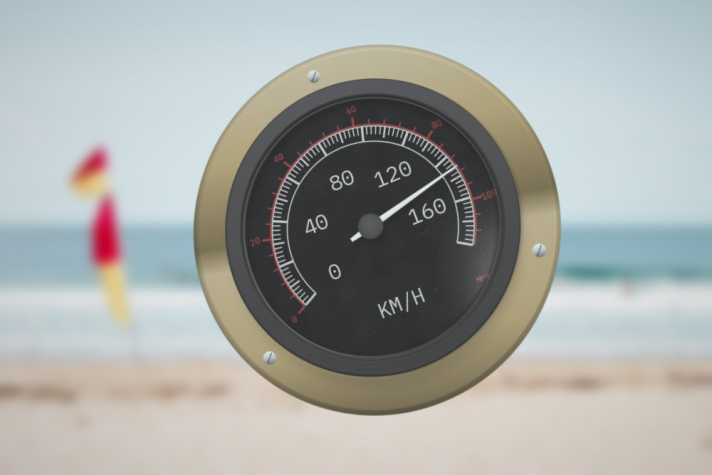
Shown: 146 km/h
